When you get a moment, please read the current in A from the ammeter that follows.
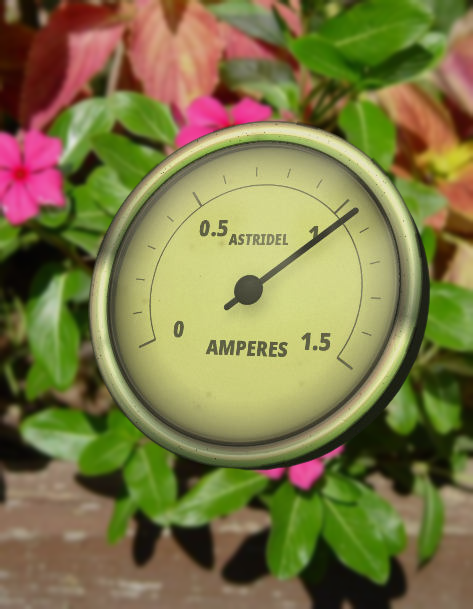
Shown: 1.05 A
